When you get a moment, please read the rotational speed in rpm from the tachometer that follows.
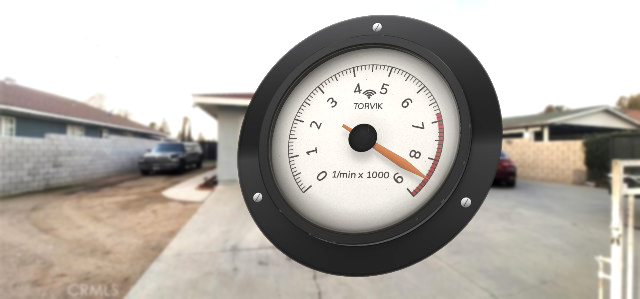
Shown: 8500 rpm
